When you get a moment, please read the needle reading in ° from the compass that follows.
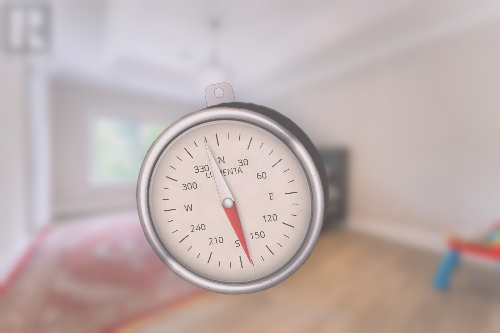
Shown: 170 °
